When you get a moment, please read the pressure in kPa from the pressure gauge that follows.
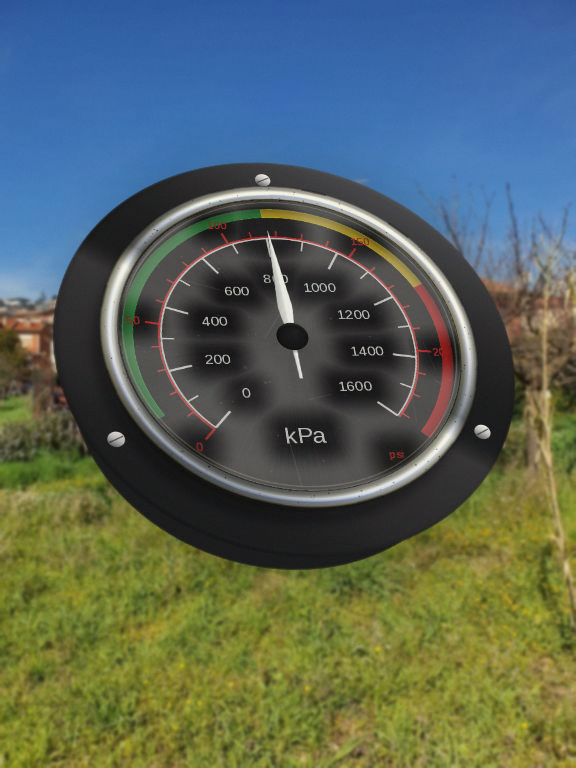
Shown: 800 kPa
